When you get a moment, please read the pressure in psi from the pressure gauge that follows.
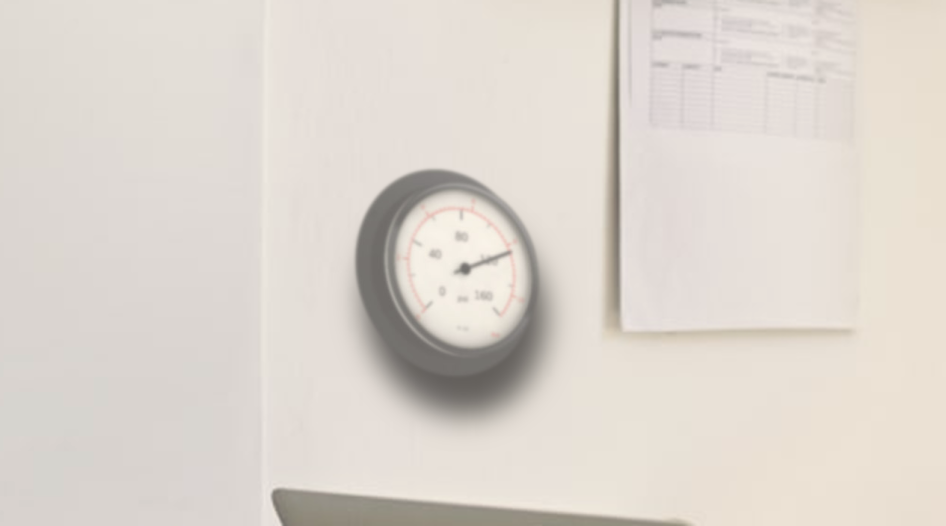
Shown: 120 psi
